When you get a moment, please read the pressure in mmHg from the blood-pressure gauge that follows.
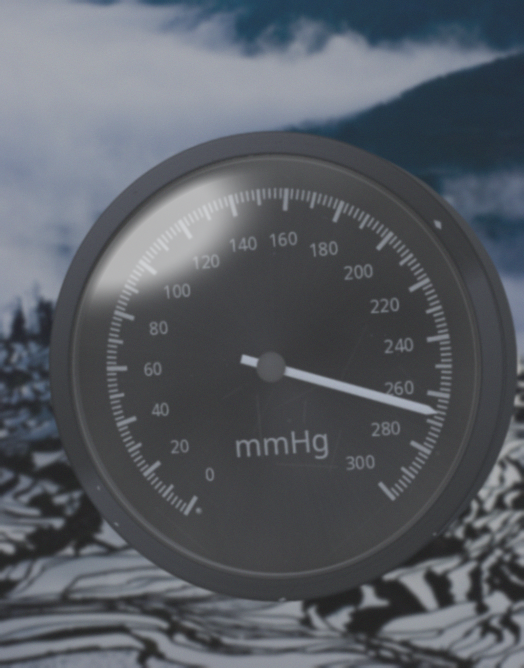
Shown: 266 mmHg
